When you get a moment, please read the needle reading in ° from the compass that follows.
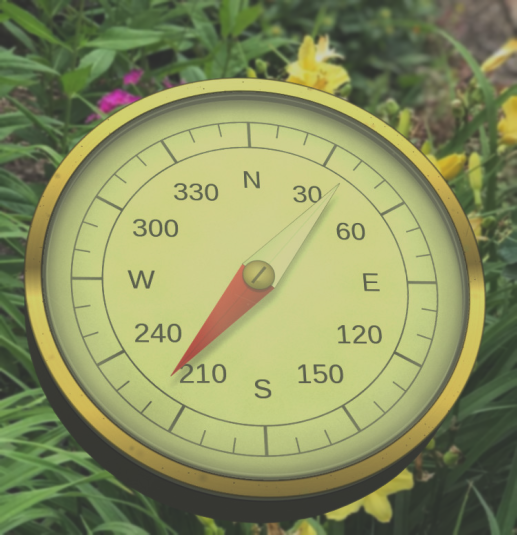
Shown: 220 °
